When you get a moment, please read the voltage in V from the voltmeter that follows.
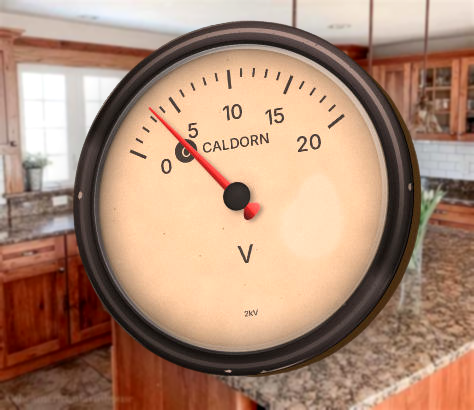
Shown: 3.5 V
